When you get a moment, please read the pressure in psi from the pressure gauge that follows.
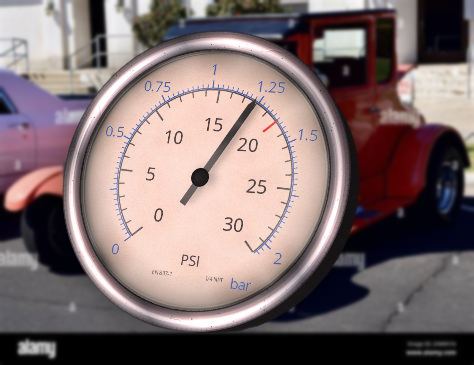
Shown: 18 psi
